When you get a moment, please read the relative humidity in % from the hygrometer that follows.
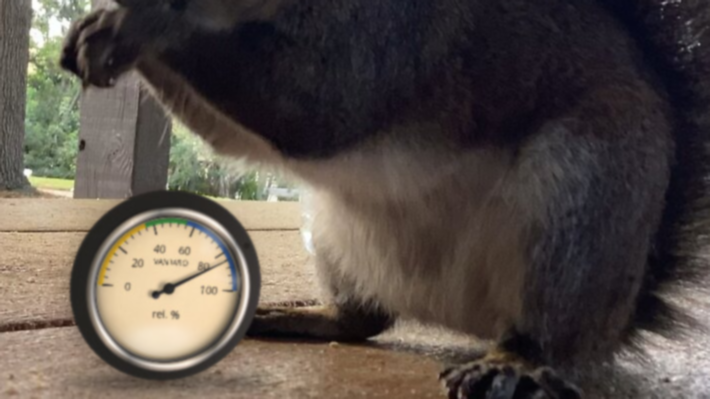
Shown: 84 %
